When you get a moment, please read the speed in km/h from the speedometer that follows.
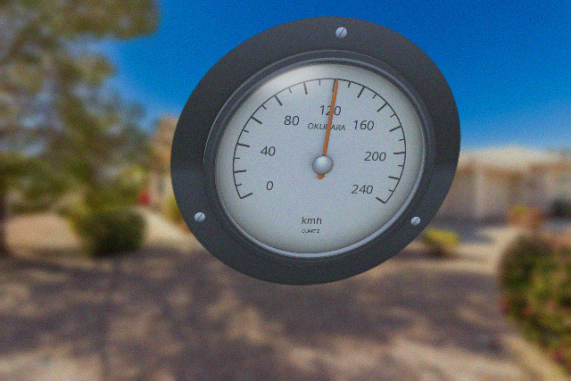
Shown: 120 km/h
